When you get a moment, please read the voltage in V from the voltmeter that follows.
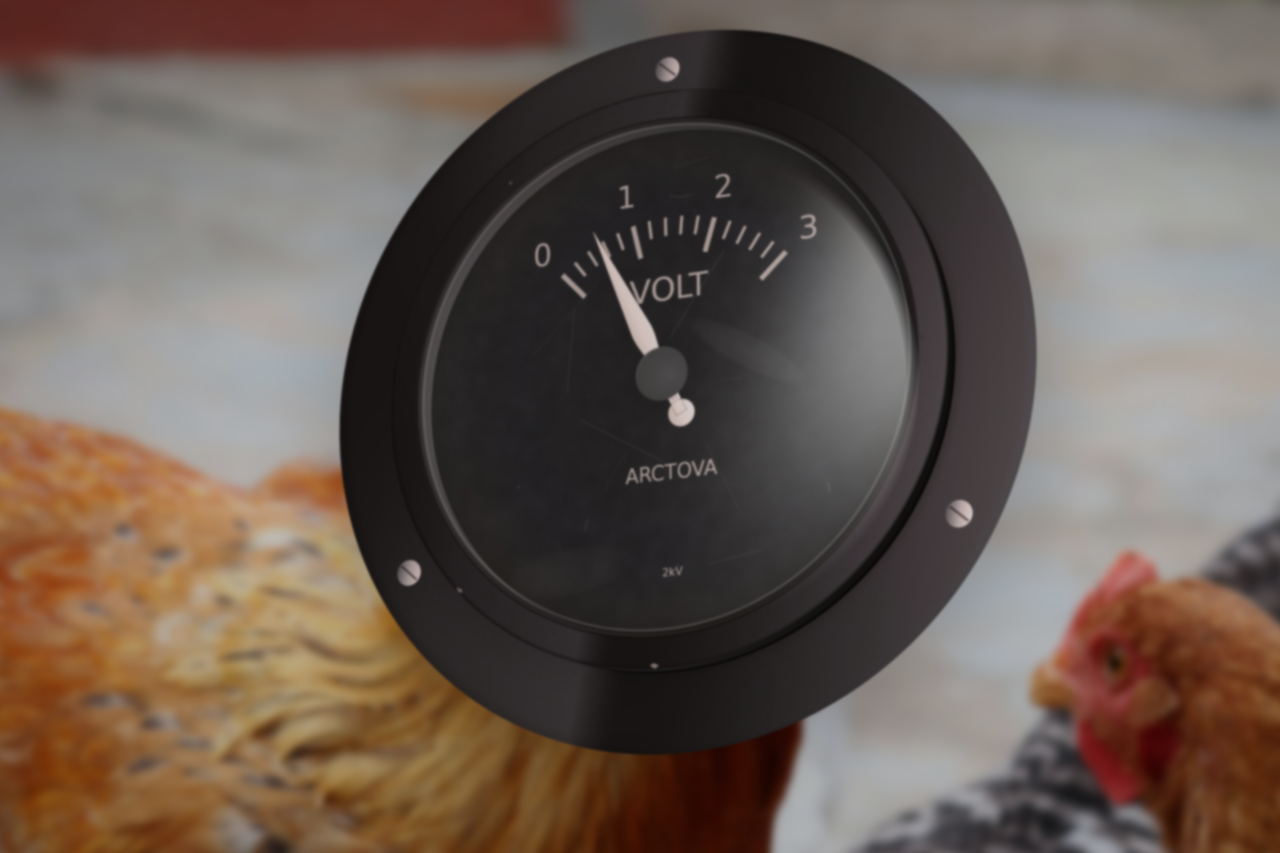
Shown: 0.6 V
